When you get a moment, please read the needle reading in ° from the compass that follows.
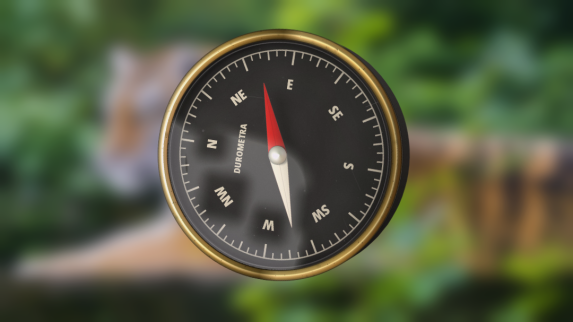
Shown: 70 °
